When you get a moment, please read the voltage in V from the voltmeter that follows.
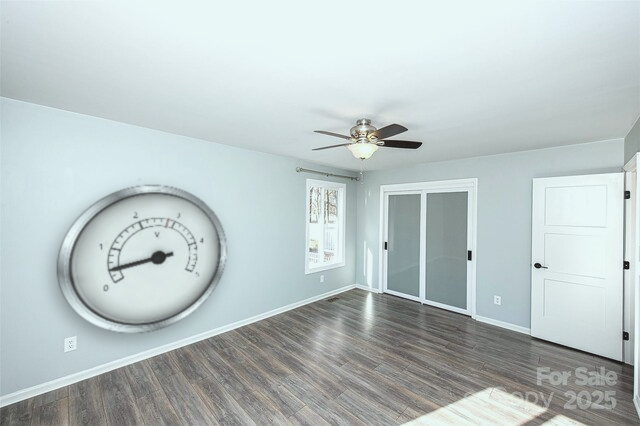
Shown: 0.4 V
